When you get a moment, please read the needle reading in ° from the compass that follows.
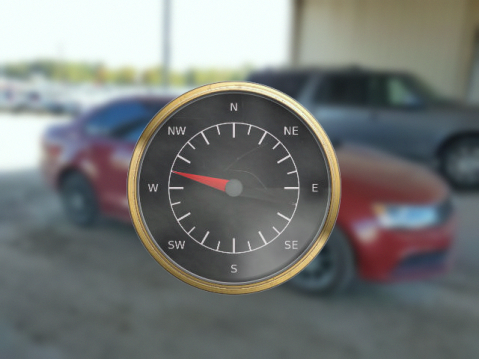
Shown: 285 °
